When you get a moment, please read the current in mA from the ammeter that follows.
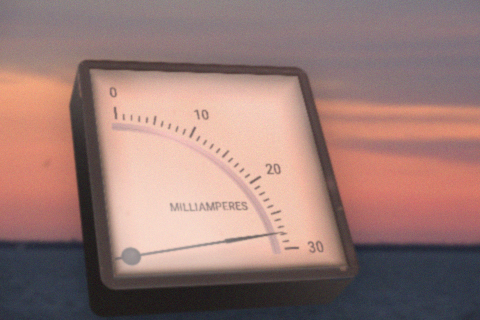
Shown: 28 mA
